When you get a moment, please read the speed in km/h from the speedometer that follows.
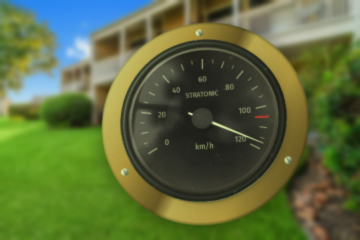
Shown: 117.5 km/h
